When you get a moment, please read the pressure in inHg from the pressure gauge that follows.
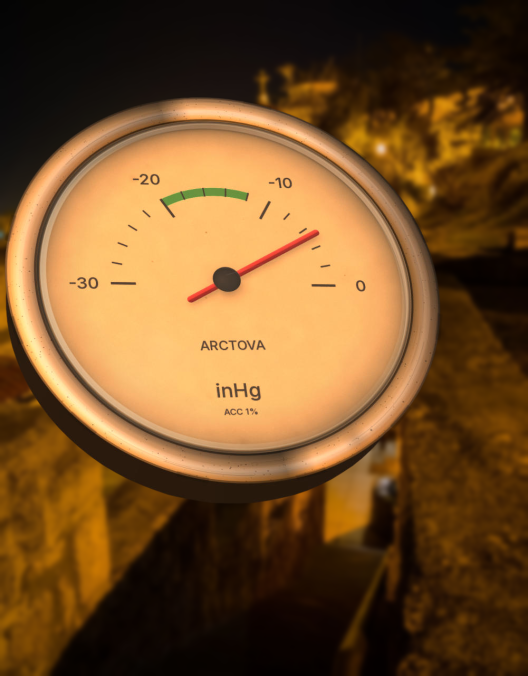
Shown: -5 inHg
